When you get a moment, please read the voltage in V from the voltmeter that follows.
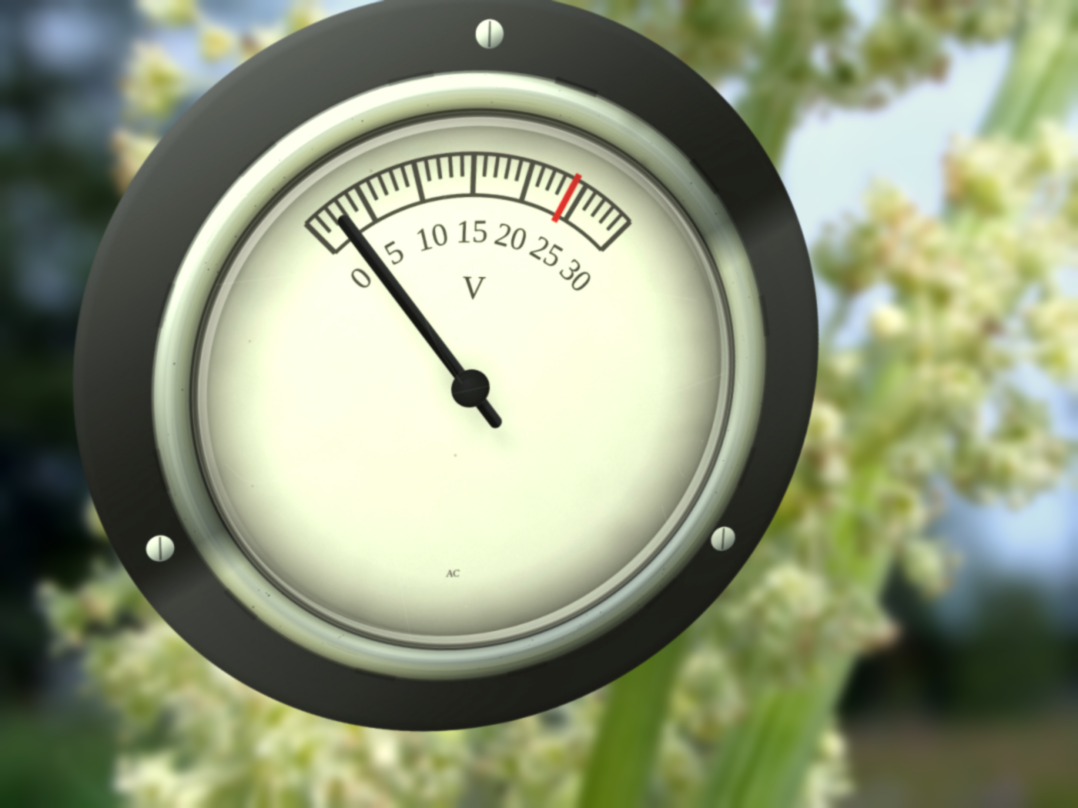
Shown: 2.5 V
